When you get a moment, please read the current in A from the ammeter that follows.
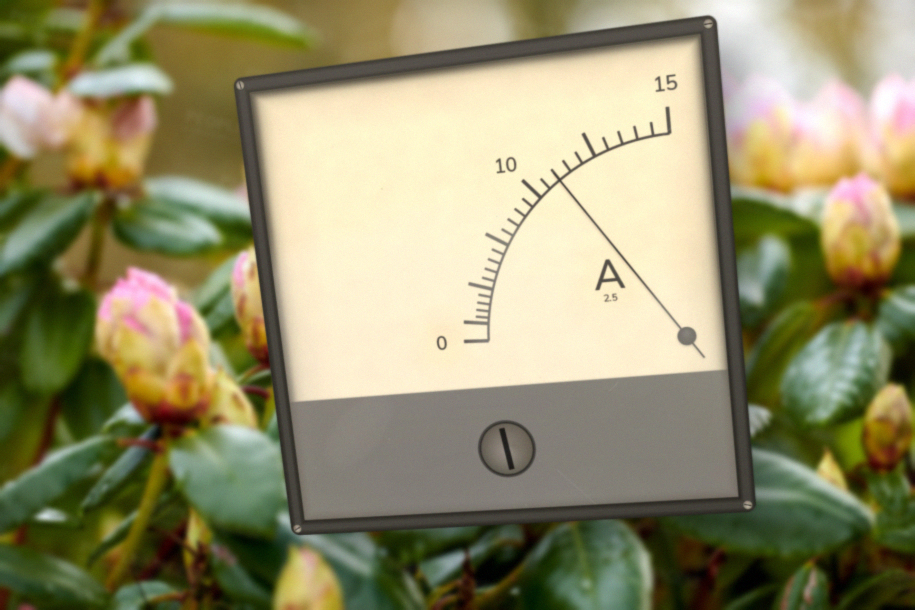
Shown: 11 A
